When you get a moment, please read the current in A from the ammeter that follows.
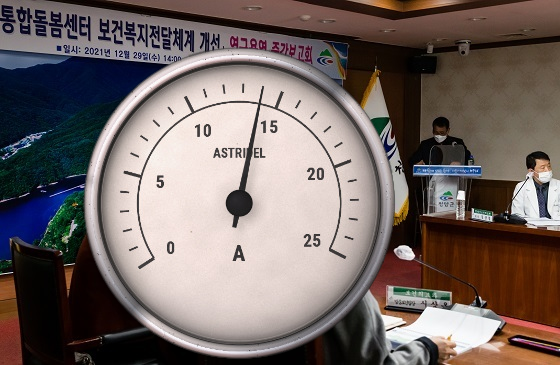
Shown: 14 A
